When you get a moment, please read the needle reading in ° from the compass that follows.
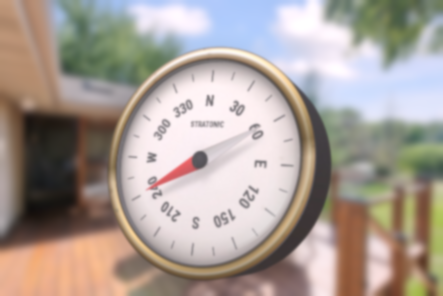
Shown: 240 °
